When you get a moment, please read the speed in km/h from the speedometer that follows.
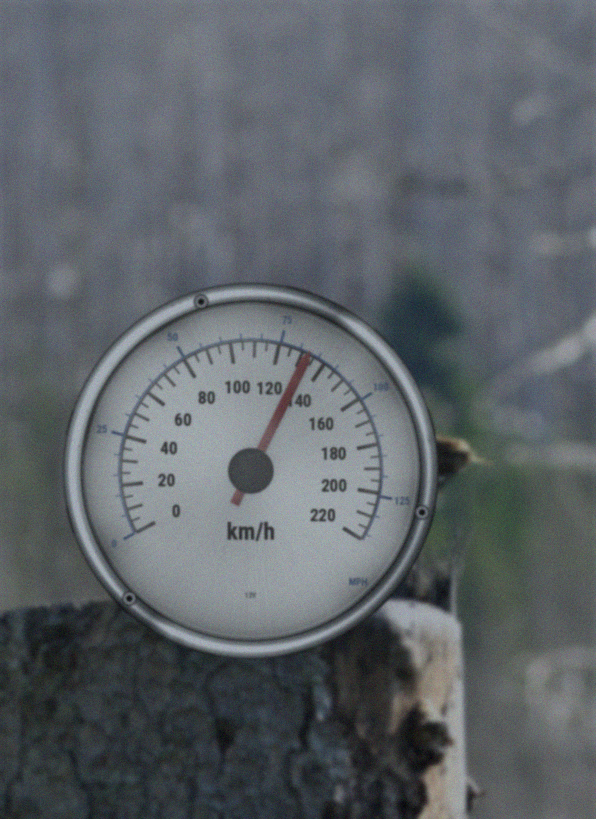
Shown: 132.5 km/h
